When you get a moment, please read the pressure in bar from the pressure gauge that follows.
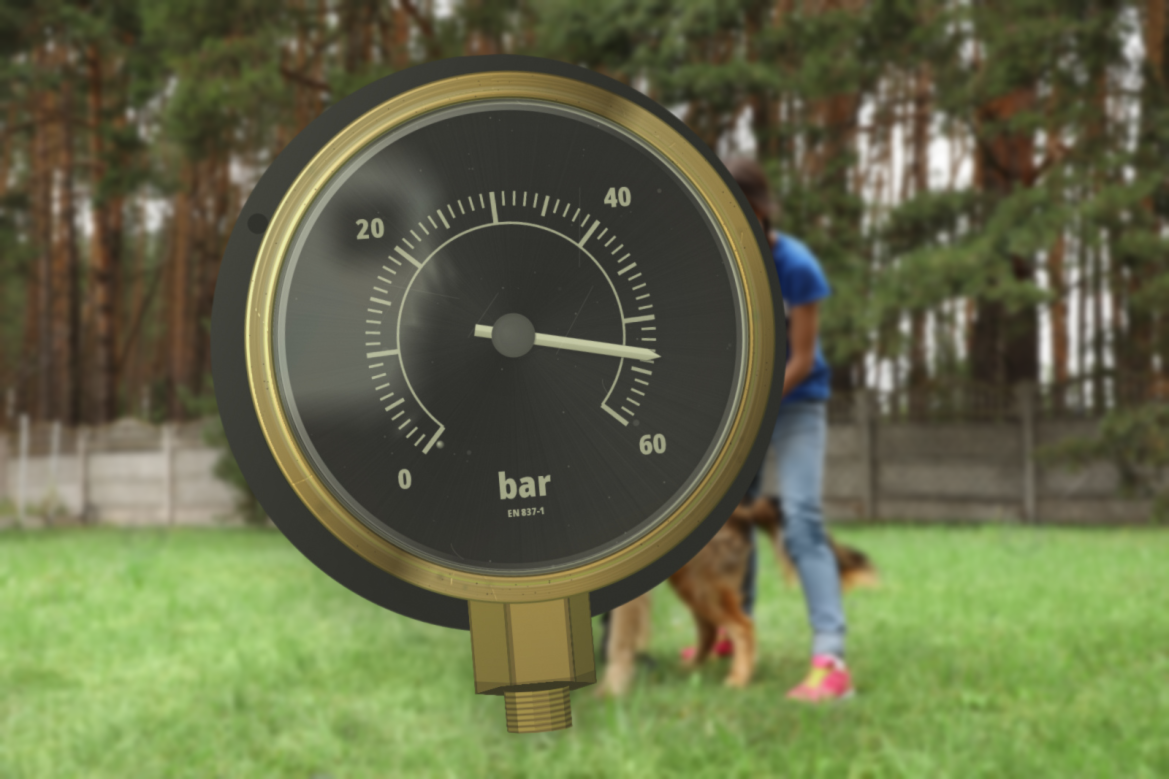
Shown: 53.5 bar
